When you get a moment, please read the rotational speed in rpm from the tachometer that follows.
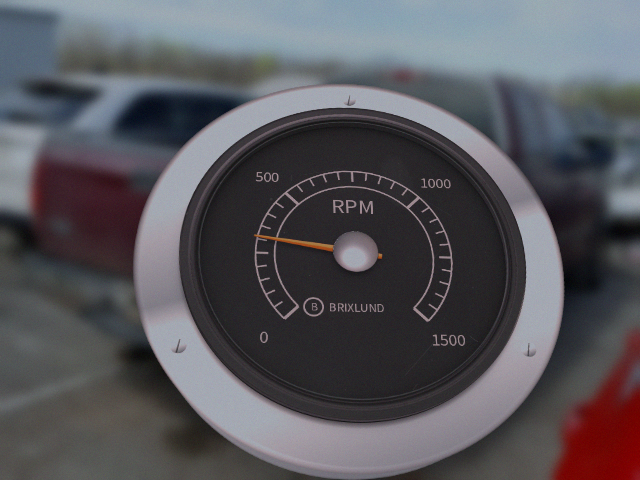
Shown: 300 rpm
